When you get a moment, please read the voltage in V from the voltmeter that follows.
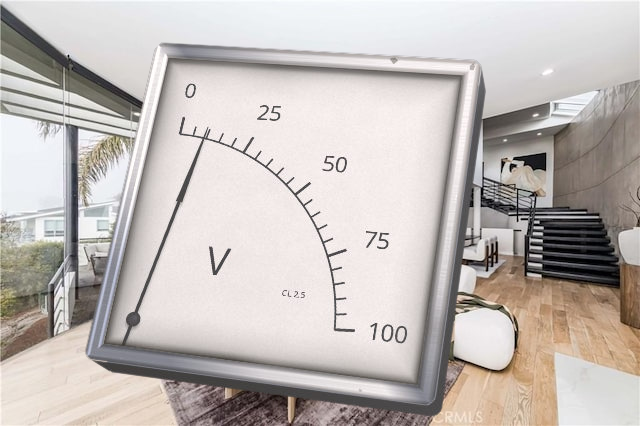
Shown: 10 V
